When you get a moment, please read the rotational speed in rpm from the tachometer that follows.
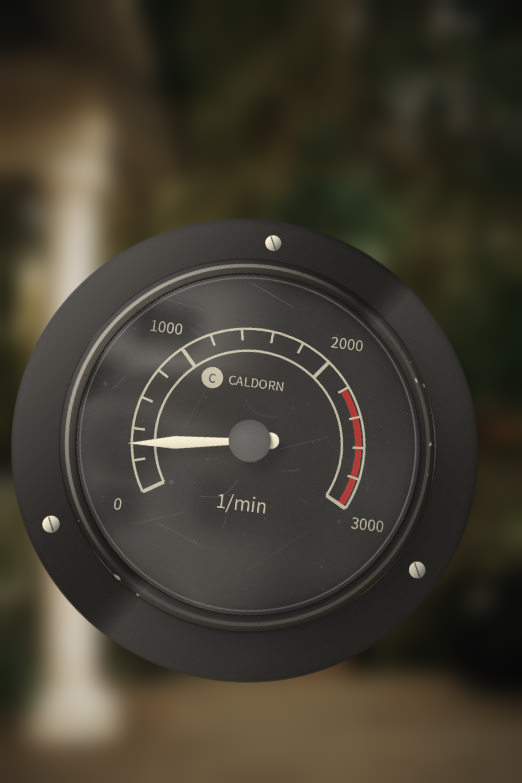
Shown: 300 rpm
